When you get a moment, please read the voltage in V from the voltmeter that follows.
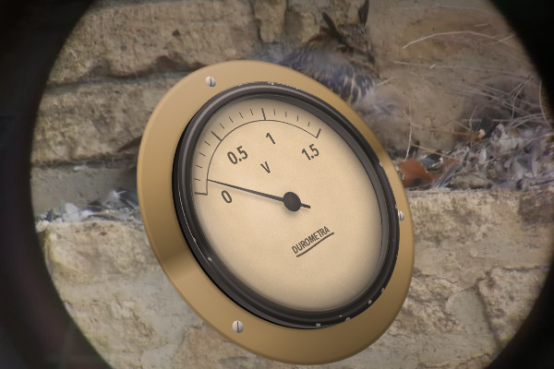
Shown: 0.1 V
